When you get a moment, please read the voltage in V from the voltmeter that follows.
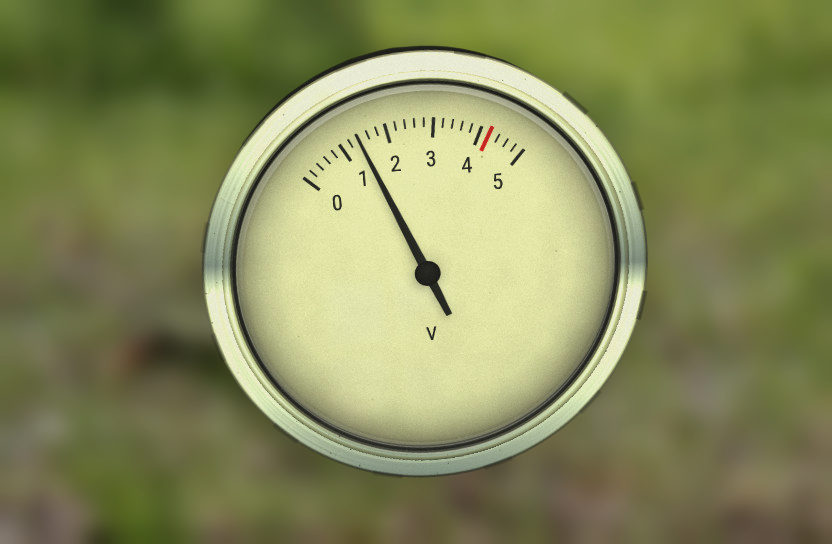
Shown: 1.4 V
